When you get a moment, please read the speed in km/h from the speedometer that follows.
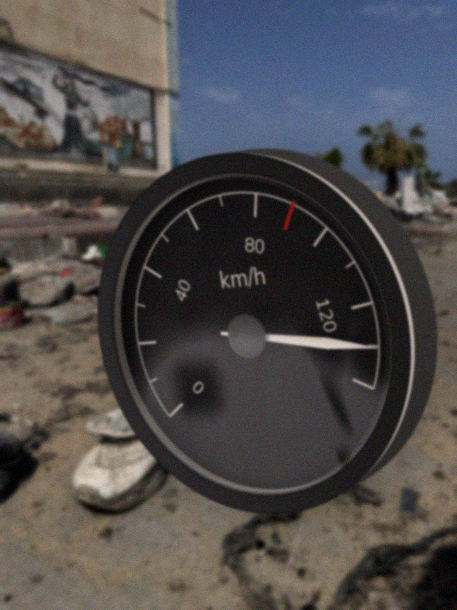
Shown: 130 km/h
